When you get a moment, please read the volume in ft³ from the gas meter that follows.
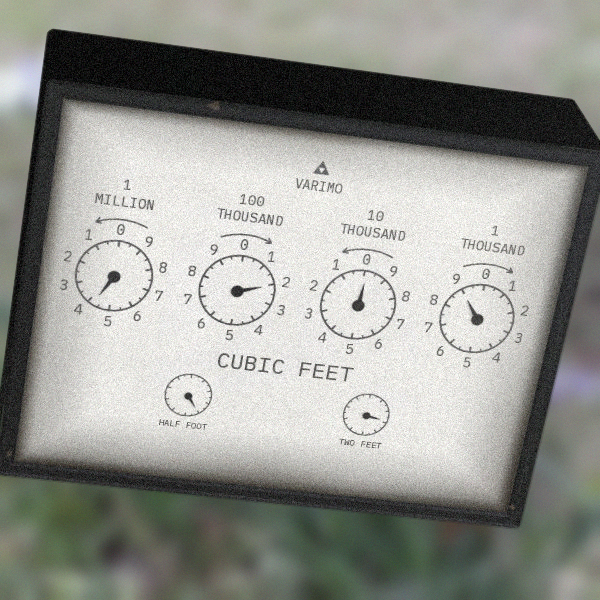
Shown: 419900 ft³
